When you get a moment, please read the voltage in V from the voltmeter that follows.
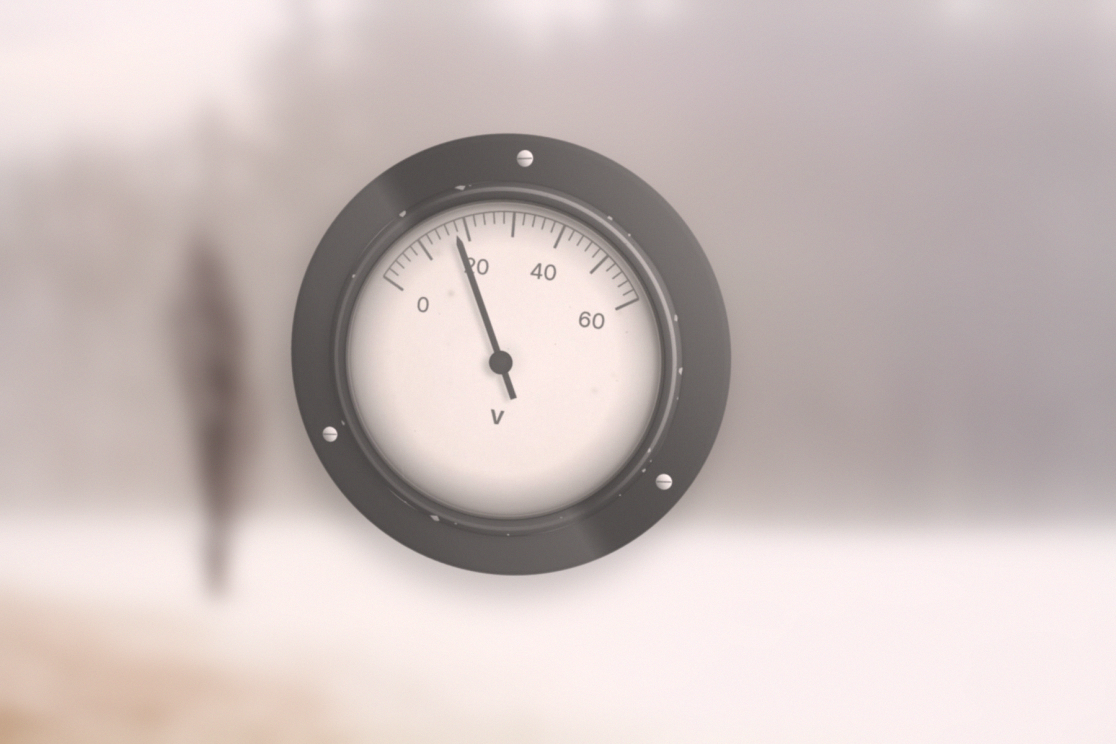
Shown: 18 V
